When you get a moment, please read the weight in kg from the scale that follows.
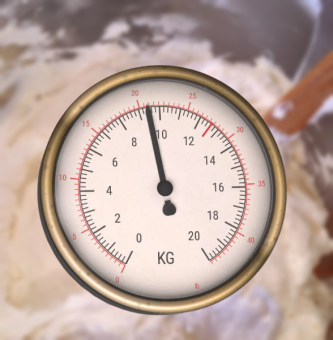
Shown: 9.4 kg
